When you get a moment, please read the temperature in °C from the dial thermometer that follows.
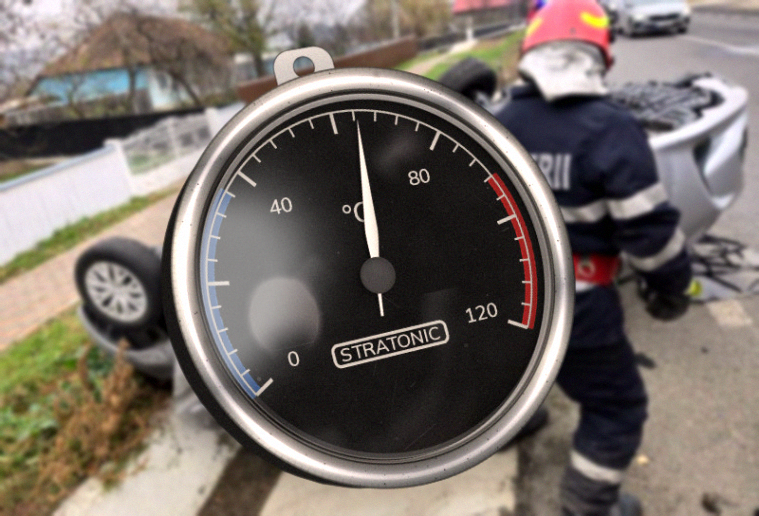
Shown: 64 °C
